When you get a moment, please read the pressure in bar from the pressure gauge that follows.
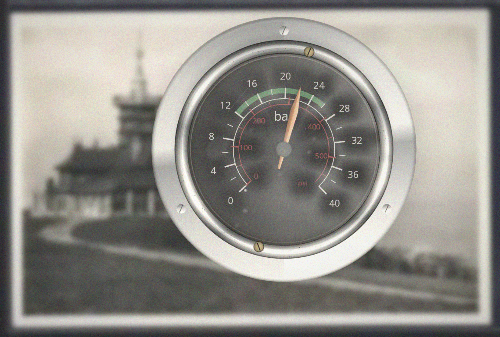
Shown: 22 bar
